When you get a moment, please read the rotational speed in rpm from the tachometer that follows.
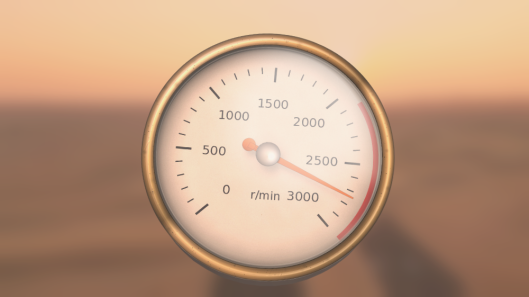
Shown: 2750 rpm
